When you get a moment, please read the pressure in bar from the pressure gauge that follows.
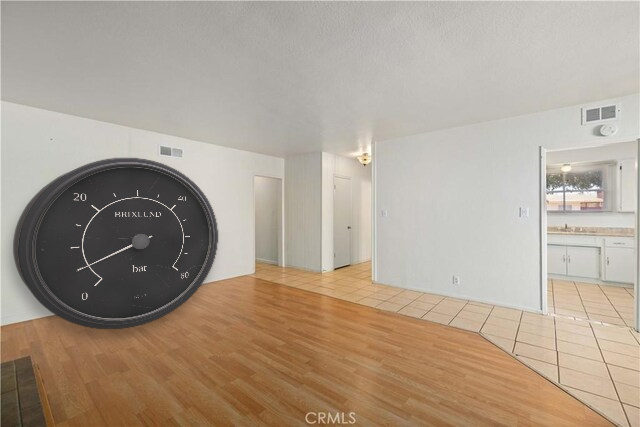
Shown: 5 bar
